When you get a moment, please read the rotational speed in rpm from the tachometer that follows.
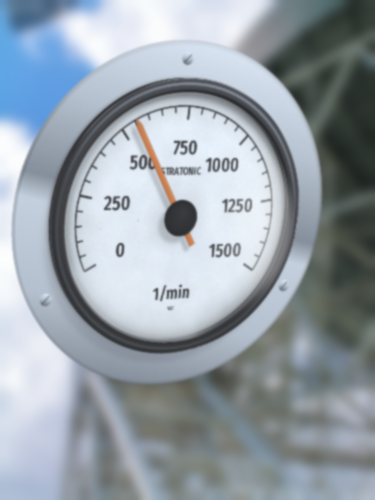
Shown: 550 rpm
